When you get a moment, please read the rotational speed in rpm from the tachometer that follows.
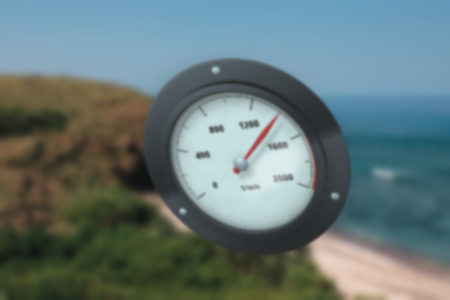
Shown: 1400 rpm
